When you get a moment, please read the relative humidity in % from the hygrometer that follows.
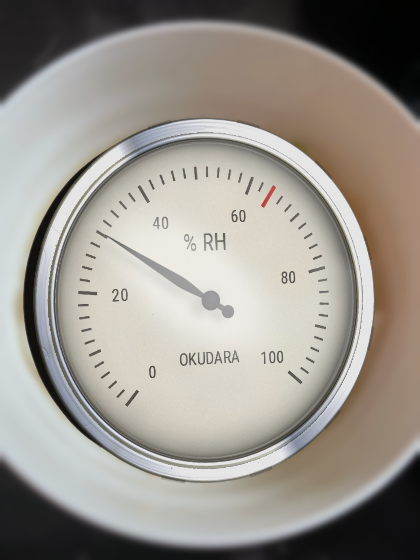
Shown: 30 %
